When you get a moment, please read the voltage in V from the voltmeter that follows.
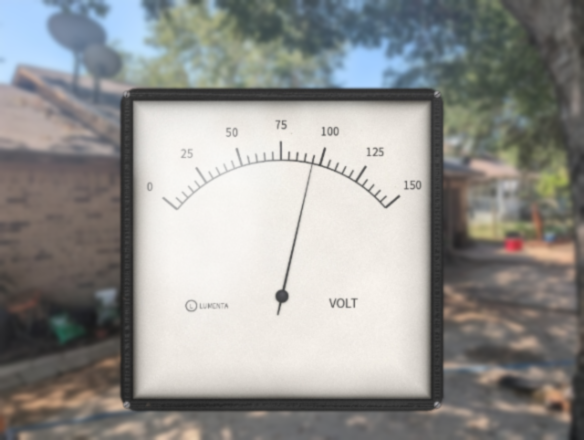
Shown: 95 V
